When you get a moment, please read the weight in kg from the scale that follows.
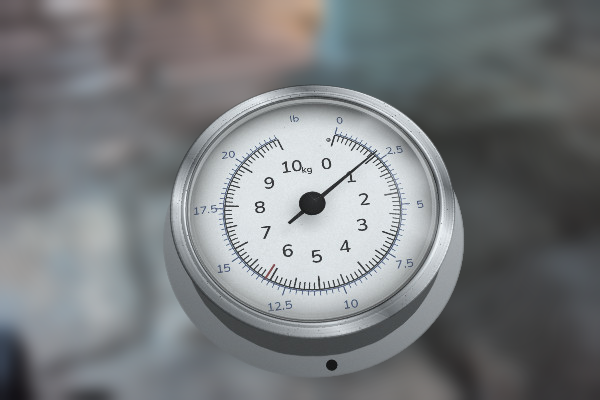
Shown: 1 kg
